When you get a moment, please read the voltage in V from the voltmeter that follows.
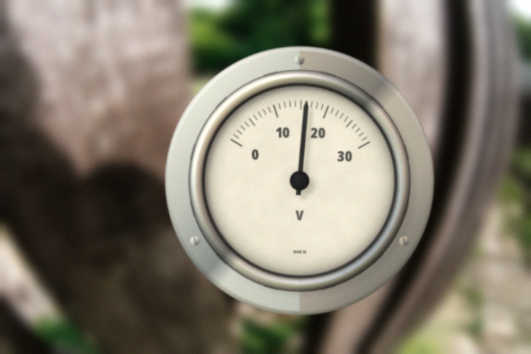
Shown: 16 V
